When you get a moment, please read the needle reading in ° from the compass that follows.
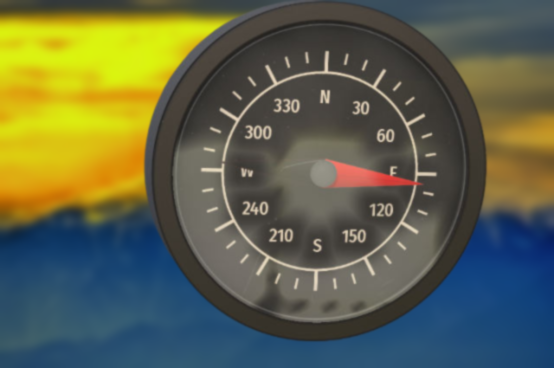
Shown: 95 °
